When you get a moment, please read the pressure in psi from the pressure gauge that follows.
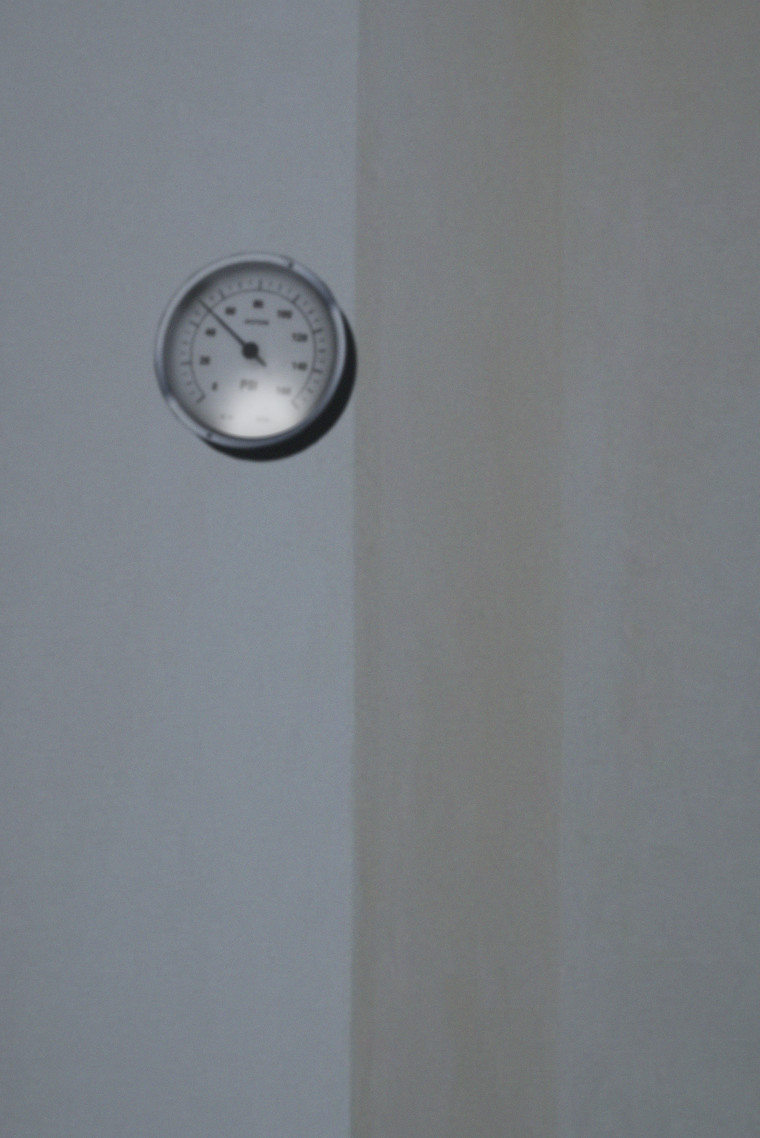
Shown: 50 psi
